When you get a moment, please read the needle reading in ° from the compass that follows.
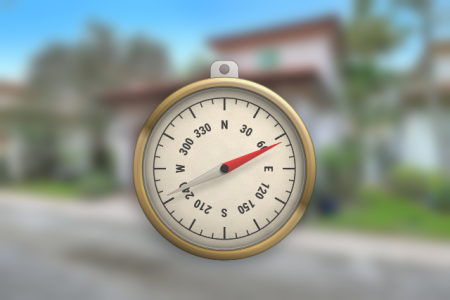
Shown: 65 °
